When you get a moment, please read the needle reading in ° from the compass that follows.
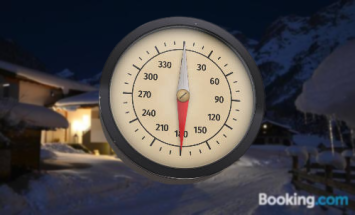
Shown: 180 °
